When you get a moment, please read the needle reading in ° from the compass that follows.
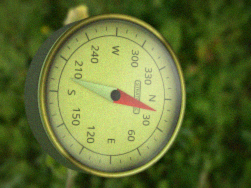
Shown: 15 °
